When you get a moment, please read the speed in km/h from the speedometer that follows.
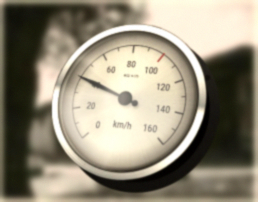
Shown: 40 km/h
